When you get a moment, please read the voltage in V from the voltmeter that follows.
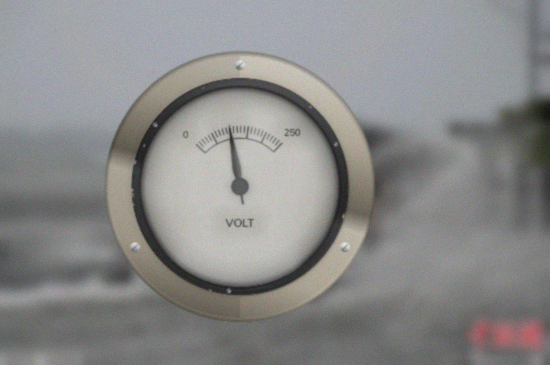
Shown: 100 V
